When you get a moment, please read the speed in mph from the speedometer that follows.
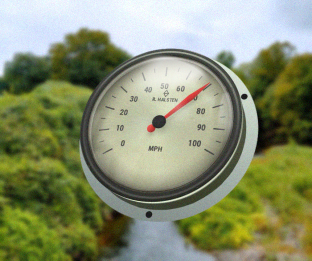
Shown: 70 mph
